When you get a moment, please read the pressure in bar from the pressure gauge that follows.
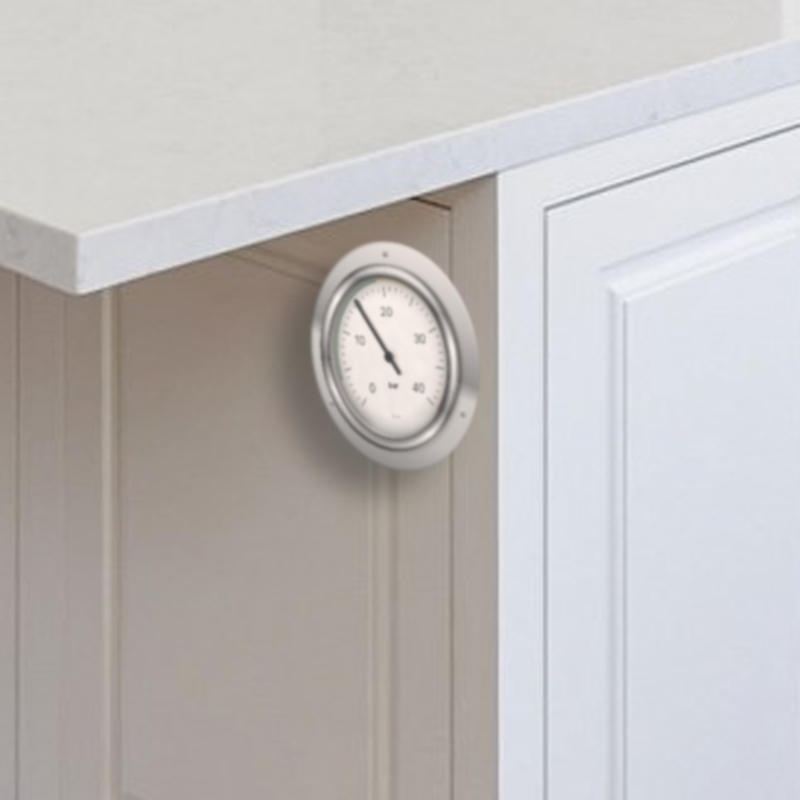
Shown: 15 bar
